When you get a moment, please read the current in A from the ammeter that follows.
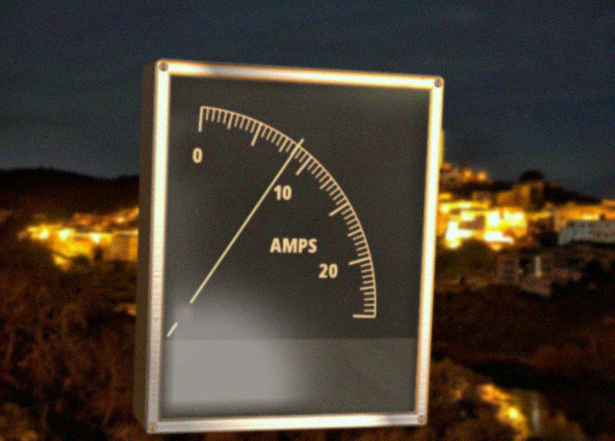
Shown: 8.5 A
